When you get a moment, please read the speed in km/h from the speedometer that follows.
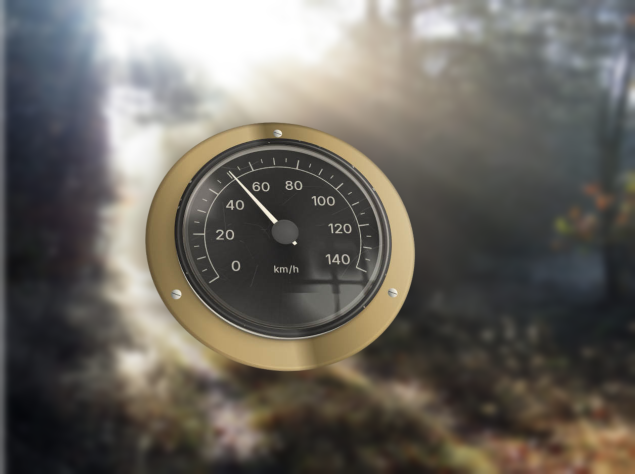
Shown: 50 km/h
